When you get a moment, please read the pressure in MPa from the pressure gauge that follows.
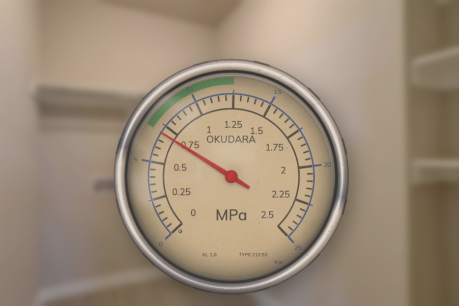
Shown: 0.7 MPa
